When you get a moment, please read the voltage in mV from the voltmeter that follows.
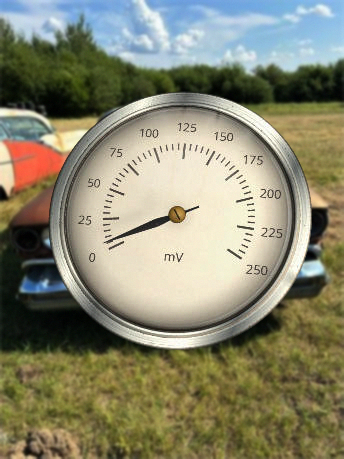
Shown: 5 mV
